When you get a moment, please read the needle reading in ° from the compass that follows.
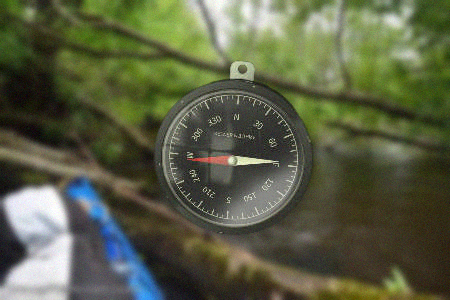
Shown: 265 °
